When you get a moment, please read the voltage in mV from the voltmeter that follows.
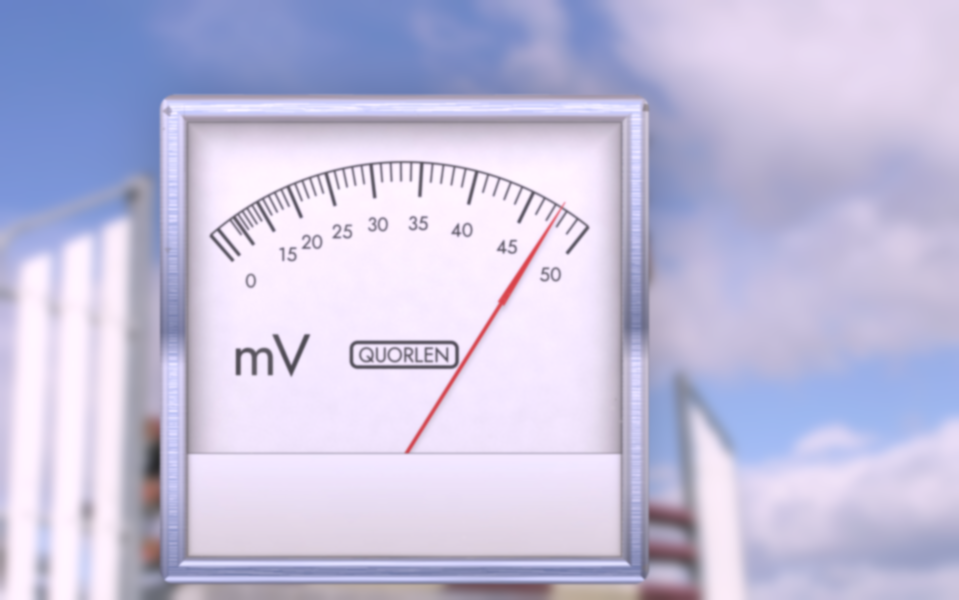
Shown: 47.5 mV
